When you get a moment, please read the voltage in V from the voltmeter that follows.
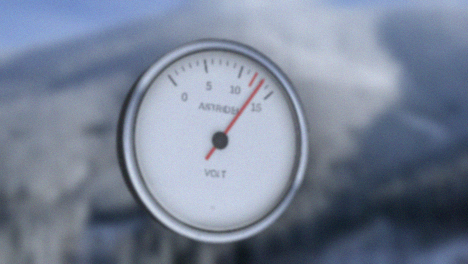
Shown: 13 V
